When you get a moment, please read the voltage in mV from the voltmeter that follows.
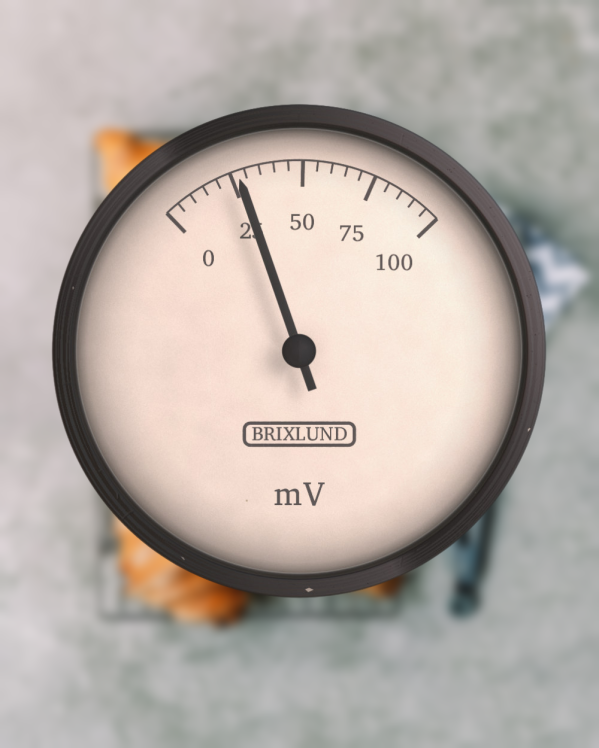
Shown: 27.5 mV
